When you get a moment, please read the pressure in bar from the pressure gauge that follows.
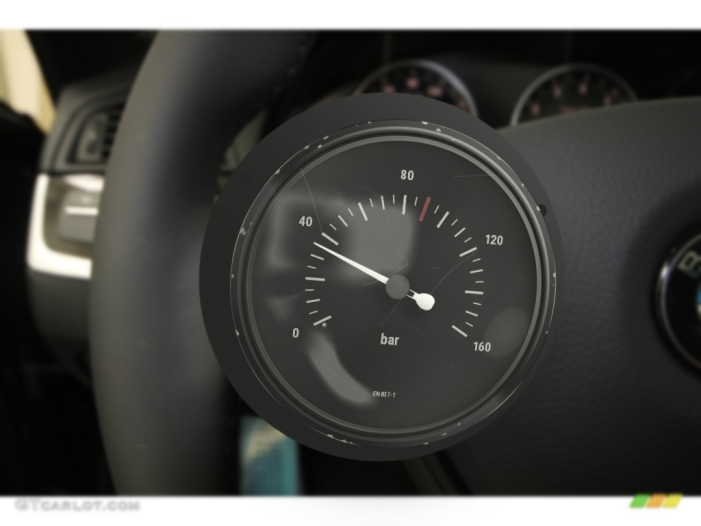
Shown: 35 bar
